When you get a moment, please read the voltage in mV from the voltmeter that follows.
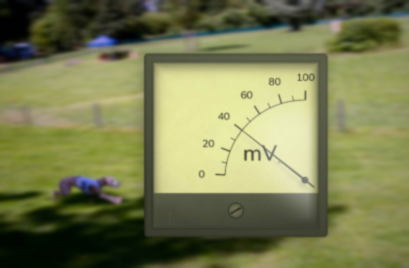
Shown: 40 mV
